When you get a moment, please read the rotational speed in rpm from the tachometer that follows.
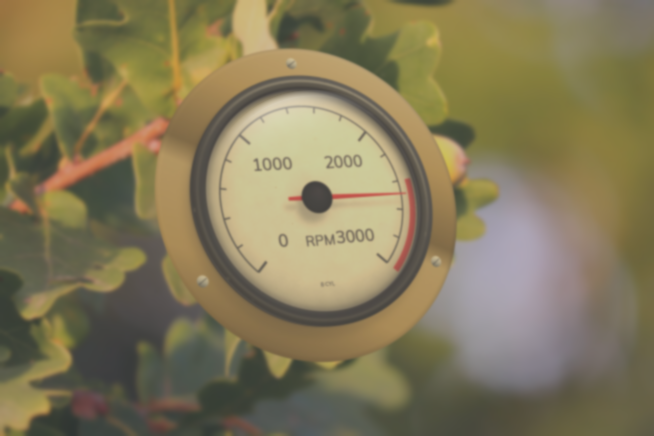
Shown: 2500 rpm
